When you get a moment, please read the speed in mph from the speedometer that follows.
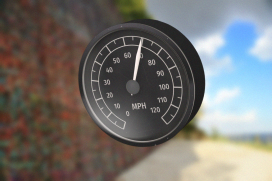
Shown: 70 mph
